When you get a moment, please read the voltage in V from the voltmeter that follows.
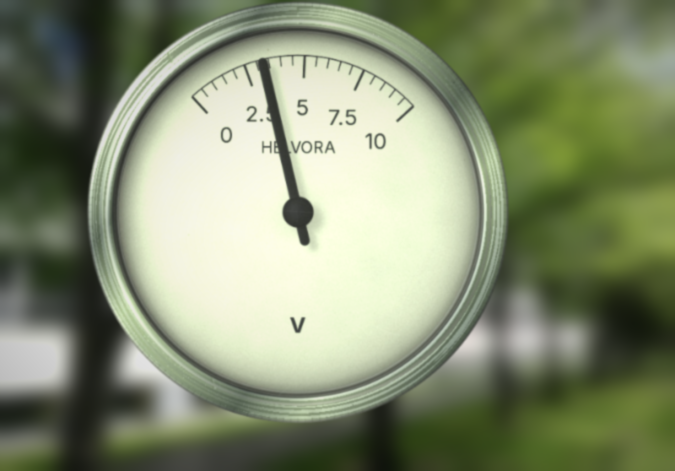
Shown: 3.25 V
